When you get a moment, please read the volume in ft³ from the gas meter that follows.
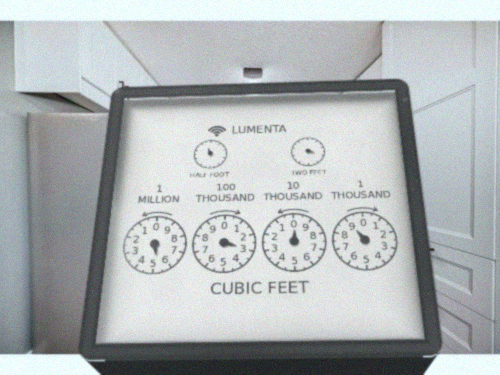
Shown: 529900 ft³
